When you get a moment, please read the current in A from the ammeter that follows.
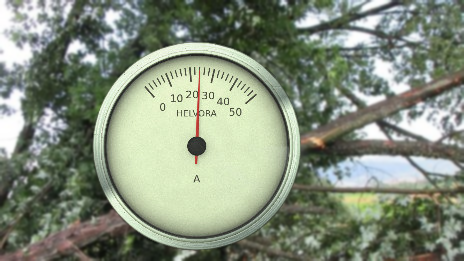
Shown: 24 A
